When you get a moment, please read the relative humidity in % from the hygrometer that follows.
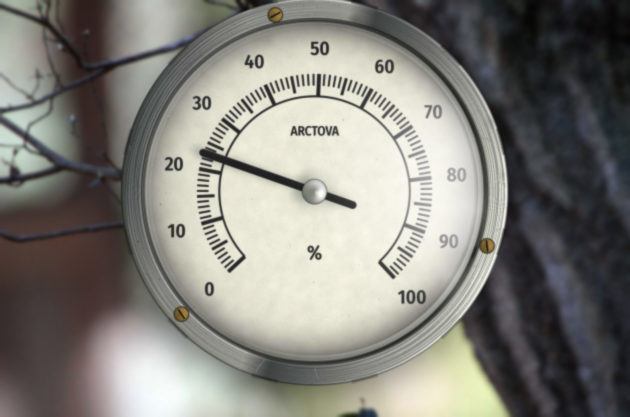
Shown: 23 %
